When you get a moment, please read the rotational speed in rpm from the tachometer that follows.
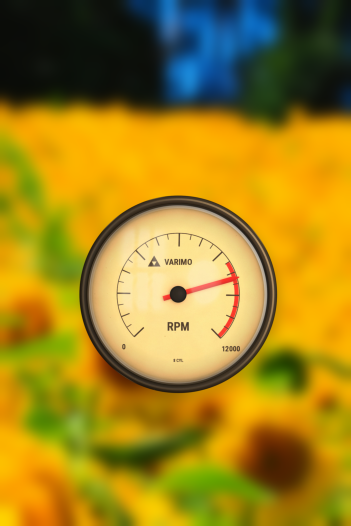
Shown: 9250 rpm
